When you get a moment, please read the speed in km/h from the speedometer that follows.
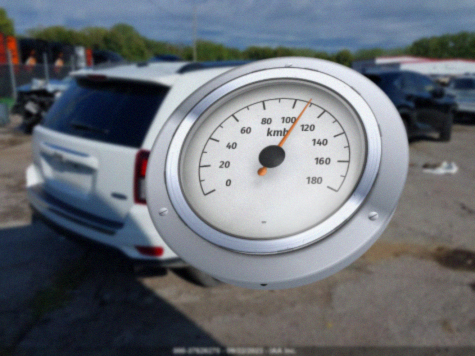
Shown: 110 km/h
